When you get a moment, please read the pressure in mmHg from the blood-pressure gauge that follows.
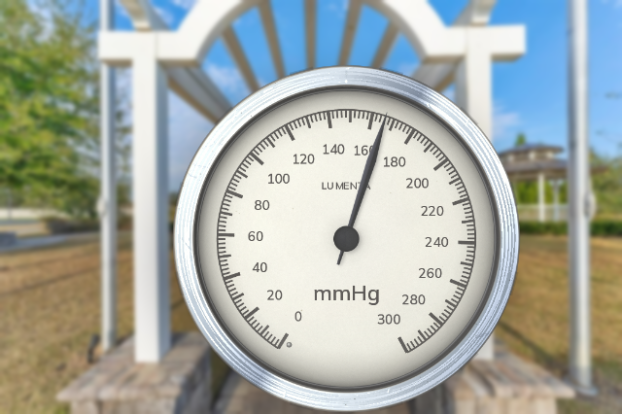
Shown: 166 mmHg
